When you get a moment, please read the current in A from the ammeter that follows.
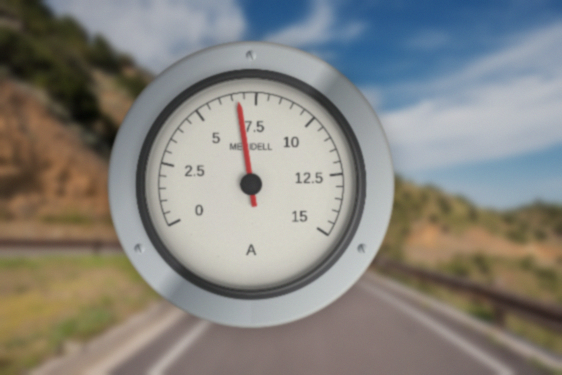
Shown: 6.75 A
